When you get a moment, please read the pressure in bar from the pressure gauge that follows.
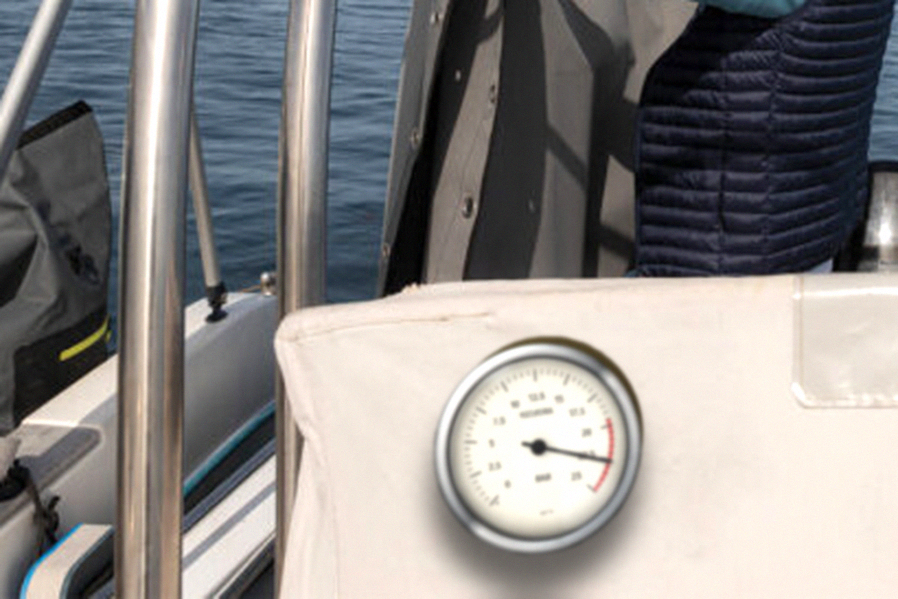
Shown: 22.5 bar
